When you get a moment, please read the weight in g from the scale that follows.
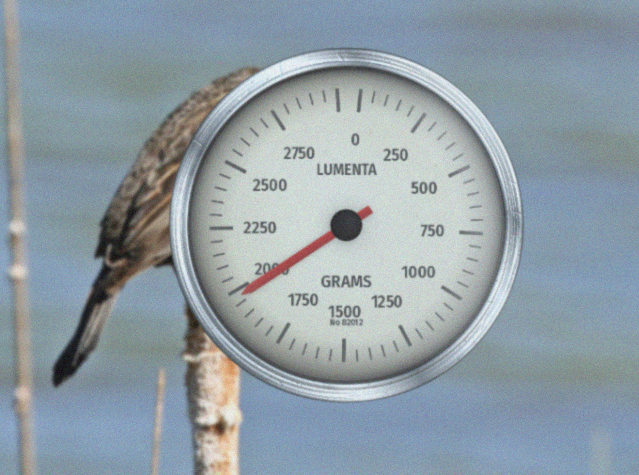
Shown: 1975 g
